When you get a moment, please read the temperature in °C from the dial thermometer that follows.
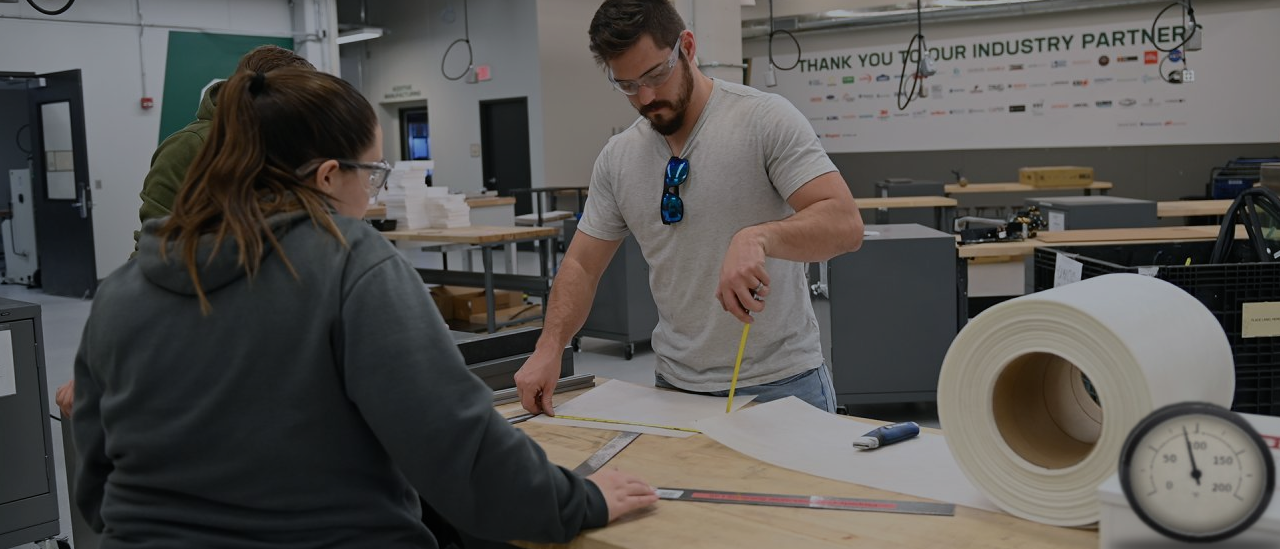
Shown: 87.5 °C
